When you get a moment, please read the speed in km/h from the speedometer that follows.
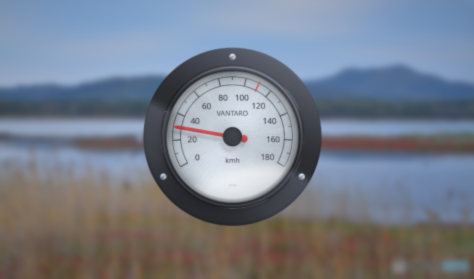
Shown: 30 km/h
